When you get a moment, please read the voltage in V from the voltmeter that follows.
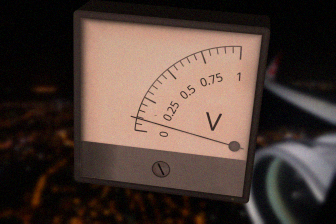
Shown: 0.1 V
